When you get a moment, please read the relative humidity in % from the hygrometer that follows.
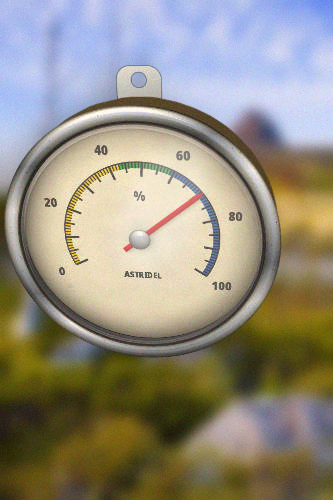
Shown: 70 %
